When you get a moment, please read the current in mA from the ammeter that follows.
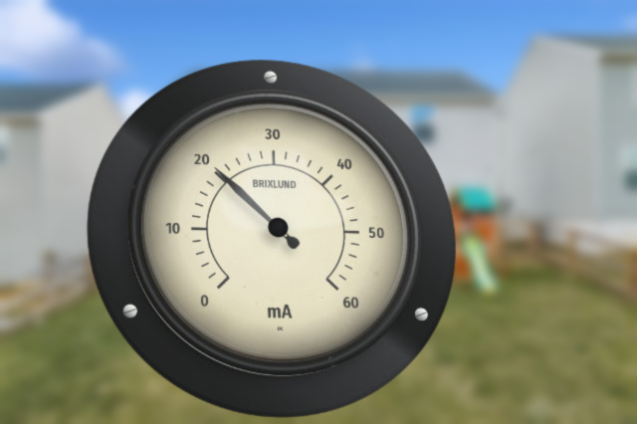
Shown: 20 mA
